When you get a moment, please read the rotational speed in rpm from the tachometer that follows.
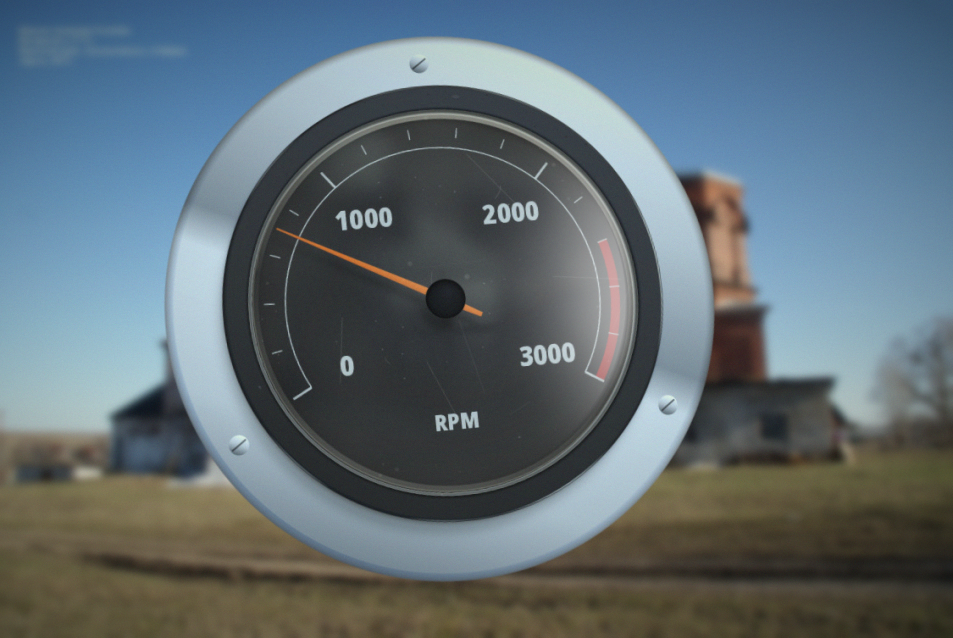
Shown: 700 rpm
